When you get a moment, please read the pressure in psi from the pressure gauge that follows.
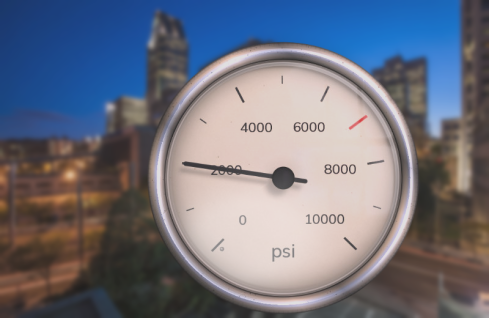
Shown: 2000 psi
